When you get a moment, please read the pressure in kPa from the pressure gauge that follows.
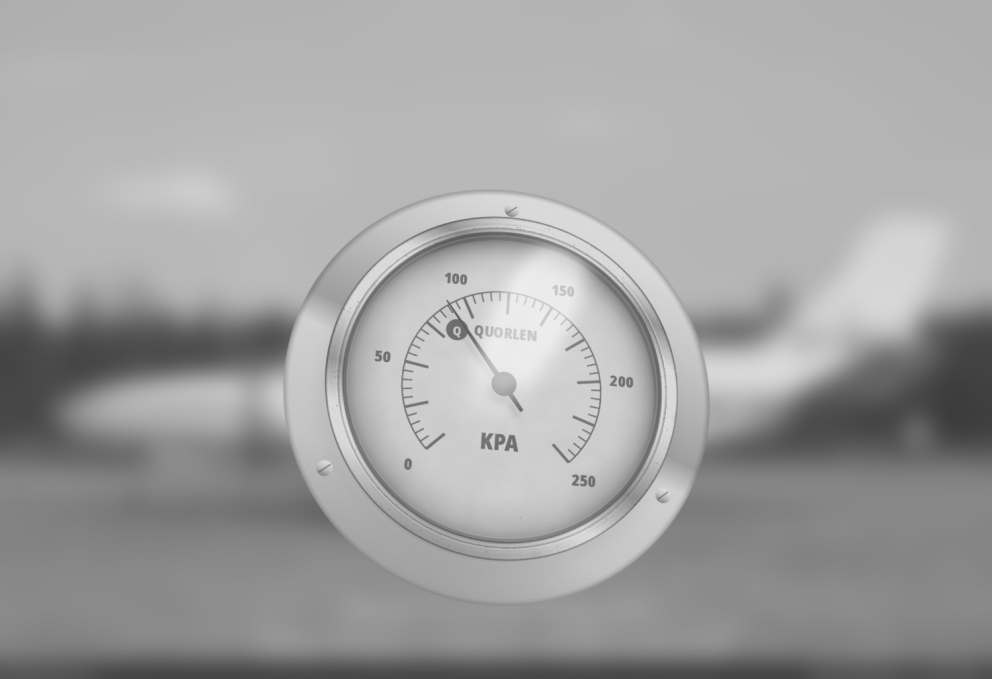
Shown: 90 kPa
